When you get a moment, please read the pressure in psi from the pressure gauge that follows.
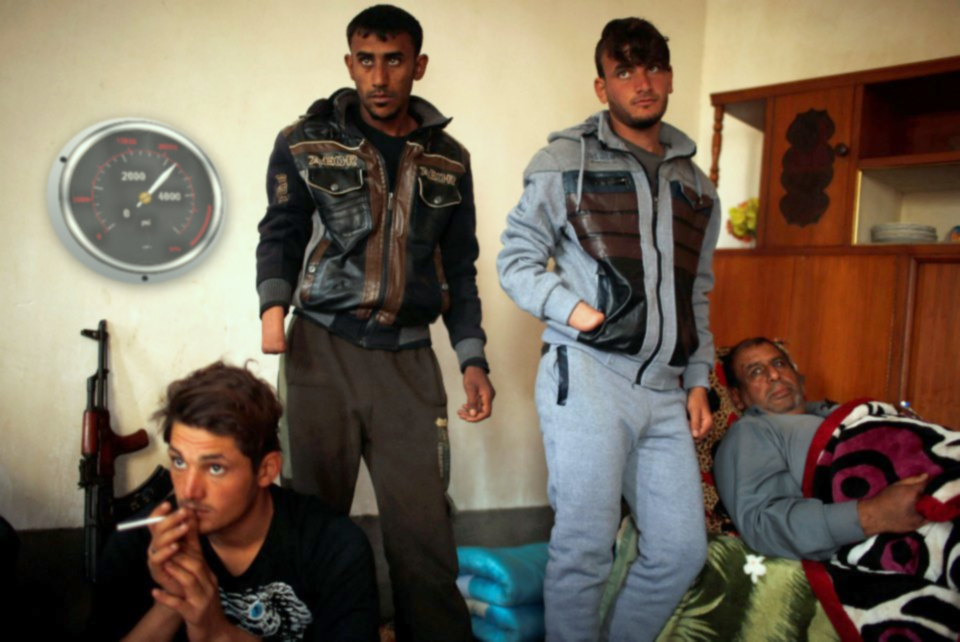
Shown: 3200 psi
